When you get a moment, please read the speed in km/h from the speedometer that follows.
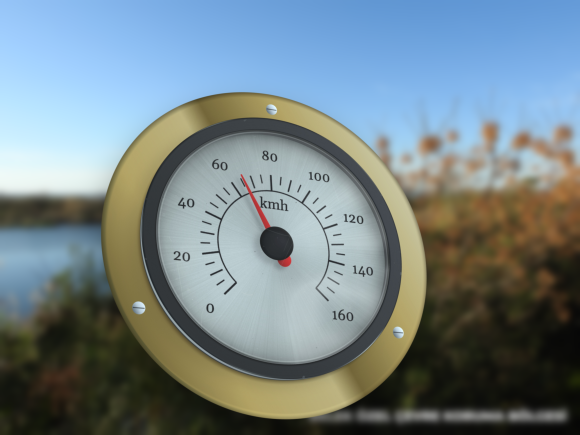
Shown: 65 km/h
